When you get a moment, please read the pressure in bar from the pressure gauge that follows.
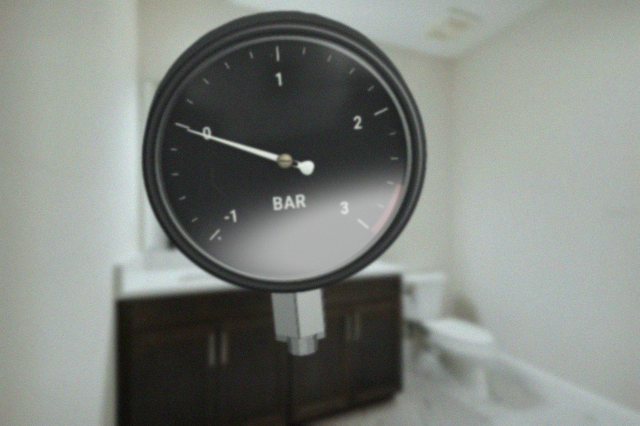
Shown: 0 bar
